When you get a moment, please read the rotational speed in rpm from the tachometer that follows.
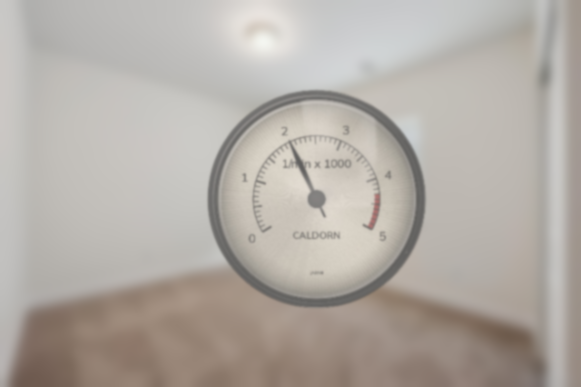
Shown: 2000 rpm
